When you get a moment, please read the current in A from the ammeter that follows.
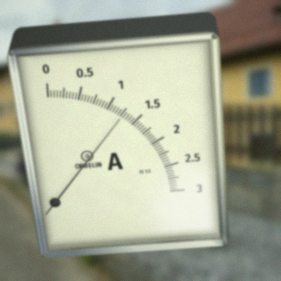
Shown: 1.25 A
